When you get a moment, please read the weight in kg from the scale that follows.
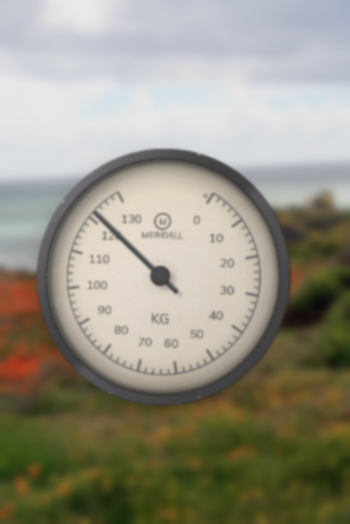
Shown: 122 kg
